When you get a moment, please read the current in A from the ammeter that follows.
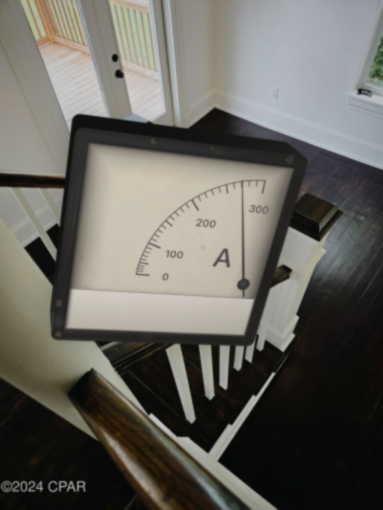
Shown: 270 A
